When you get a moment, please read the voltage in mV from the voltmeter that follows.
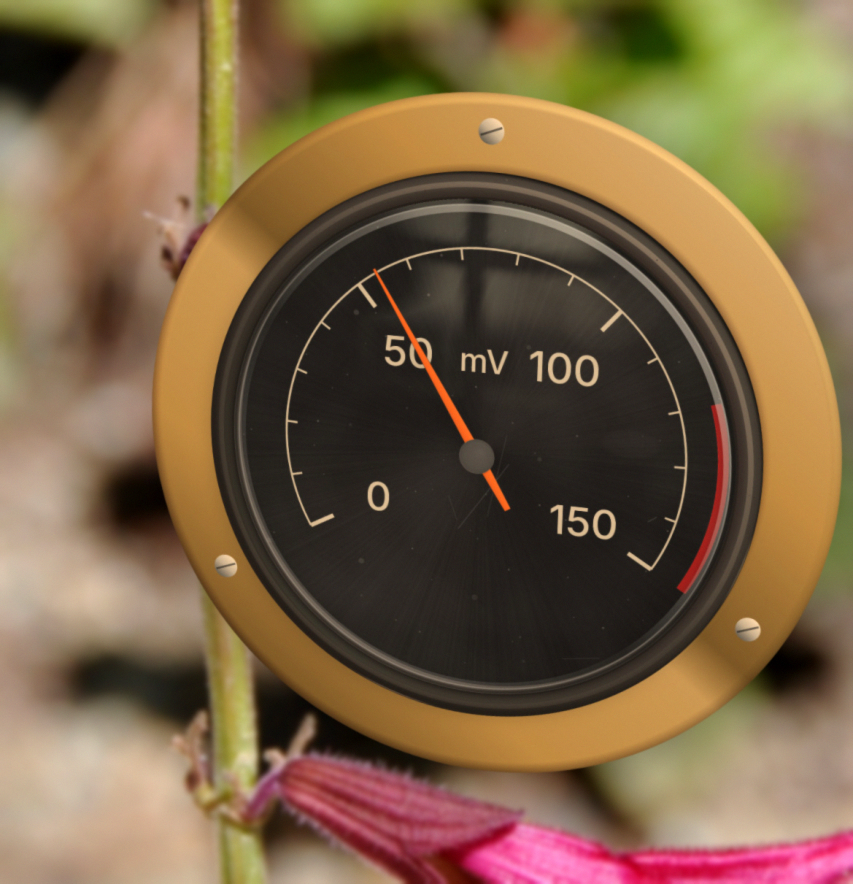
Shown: 55 mV
